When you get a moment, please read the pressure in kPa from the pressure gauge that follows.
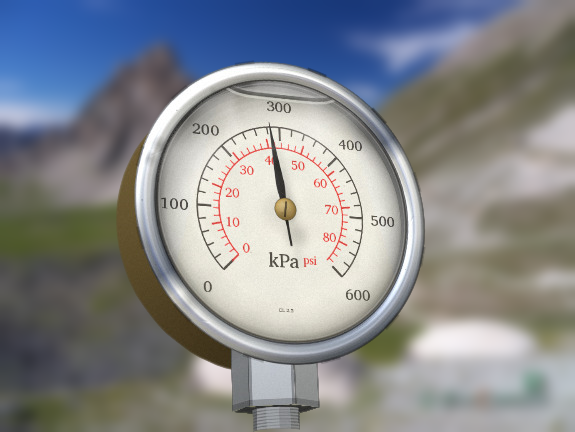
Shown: 280 kPa
